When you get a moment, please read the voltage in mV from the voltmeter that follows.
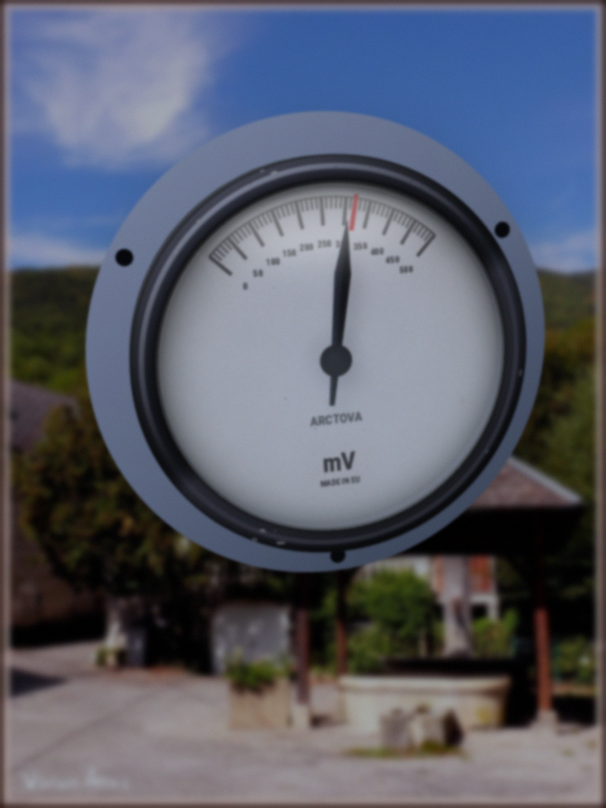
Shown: 300 mV
